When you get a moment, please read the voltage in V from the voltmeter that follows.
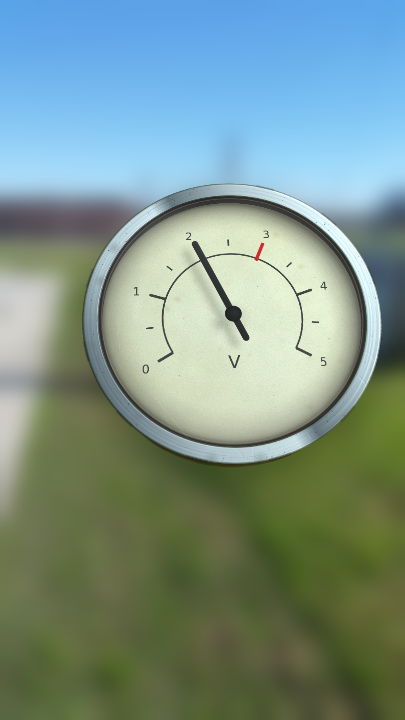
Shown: 2 V
